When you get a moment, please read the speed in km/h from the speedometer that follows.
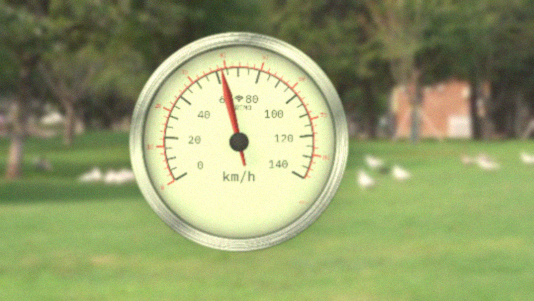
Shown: 62.5 km/h
